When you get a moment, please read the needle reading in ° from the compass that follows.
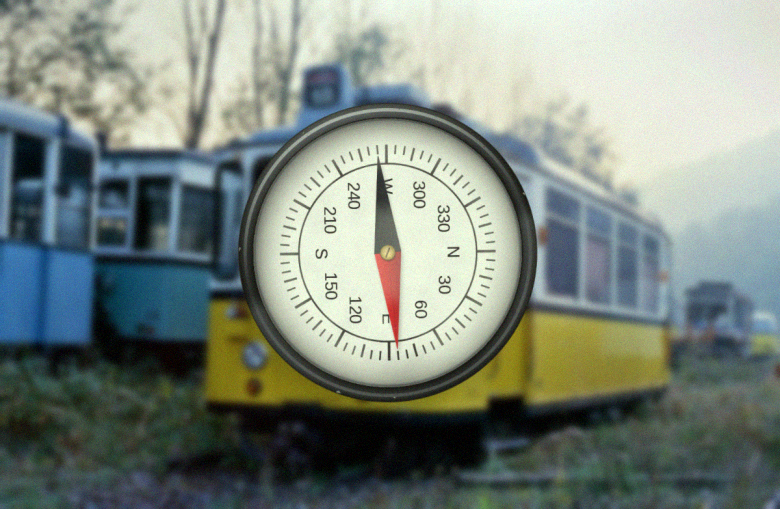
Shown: 85 °
